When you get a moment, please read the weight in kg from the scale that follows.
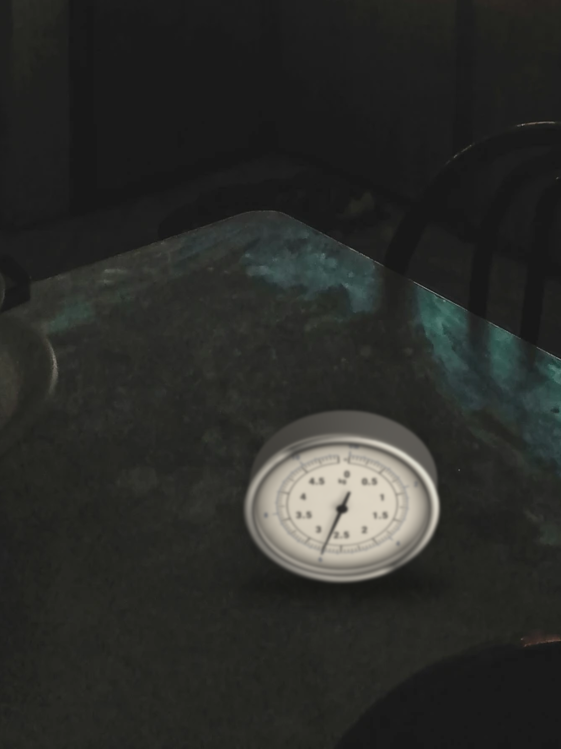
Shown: 2.75 kg
